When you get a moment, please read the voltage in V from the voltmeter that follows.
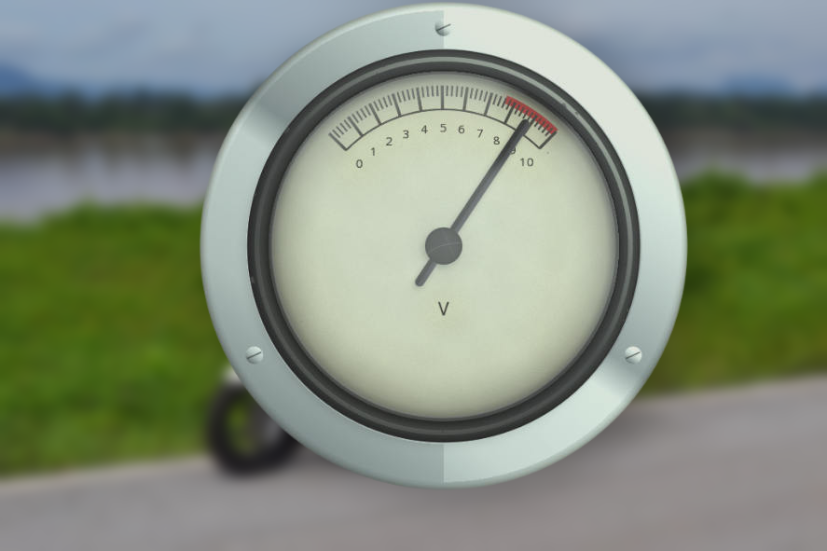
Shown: 8.8 V
